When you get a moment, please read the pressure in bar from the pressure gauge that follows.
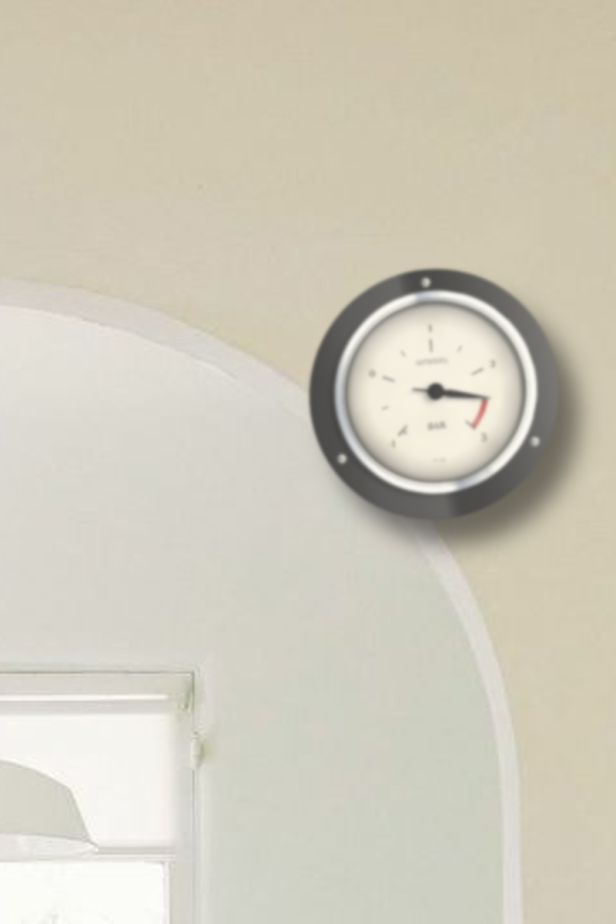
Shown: 2.5 bar
